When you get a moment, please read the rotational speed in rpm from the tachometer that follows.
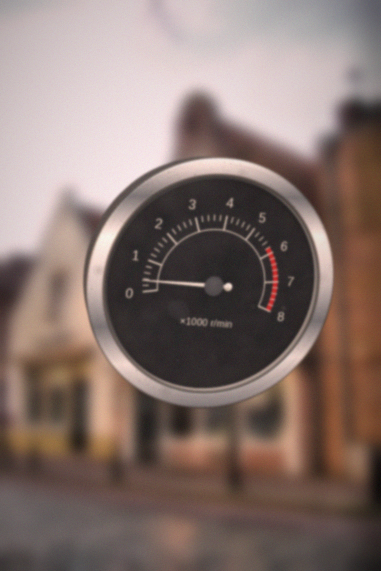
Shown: 400 rpm
